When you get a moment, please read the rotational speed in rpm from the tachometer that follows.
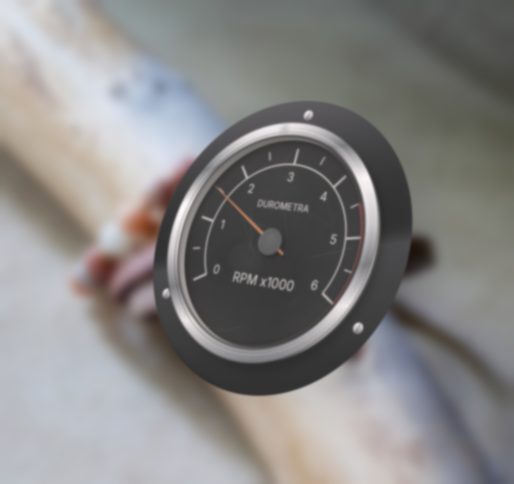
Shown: 1500 rpm
